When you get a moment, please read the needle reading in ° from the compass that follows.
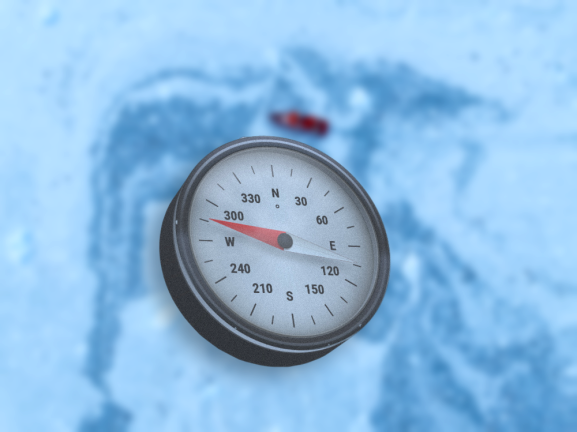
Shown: 285 °
